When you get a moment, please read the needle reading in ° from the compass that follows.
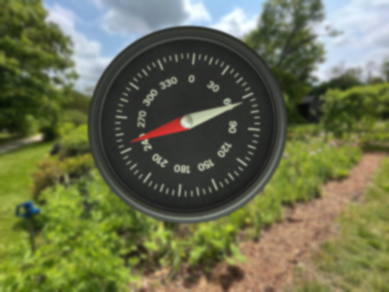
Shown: 245 °
